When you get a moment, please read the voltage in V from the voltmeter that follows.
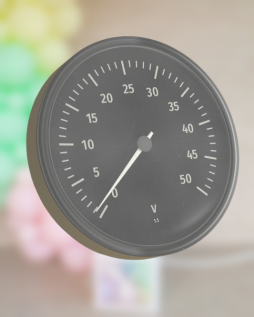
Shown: 1 V
